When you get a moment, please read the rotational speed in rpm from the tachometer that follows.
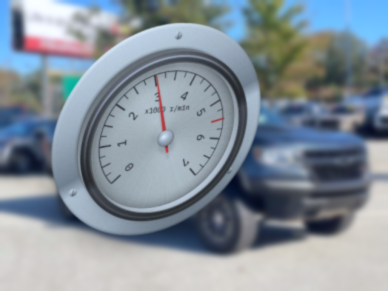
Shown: 3000 rpm
